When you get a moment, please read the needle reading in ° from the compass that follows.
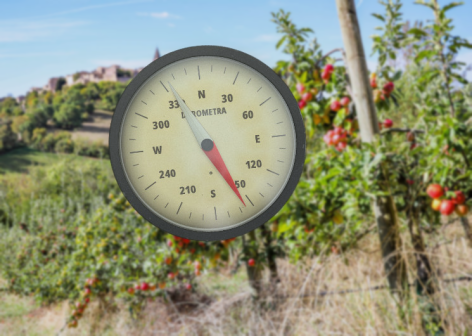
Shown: 155 °
